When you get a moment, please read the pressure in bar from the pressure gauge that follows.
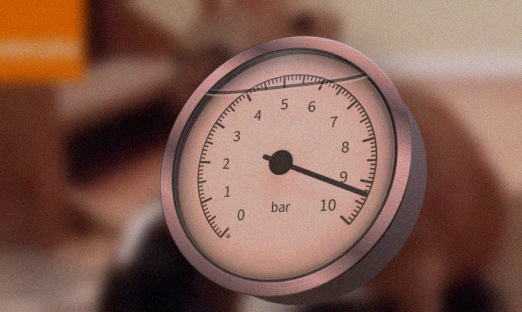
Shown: 9.3 bar
